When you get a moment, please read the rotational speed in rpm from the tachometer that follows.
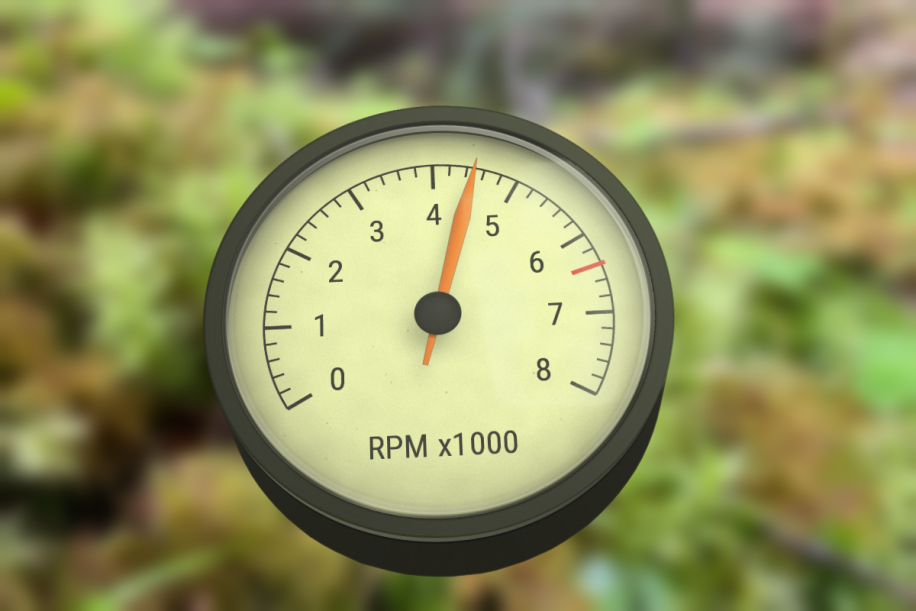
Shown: 4500 rpm
